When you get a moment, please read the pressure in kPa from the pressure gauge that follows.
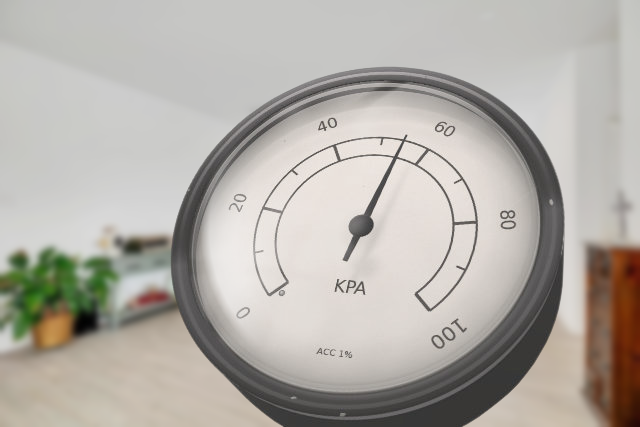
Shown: 55 kPa
